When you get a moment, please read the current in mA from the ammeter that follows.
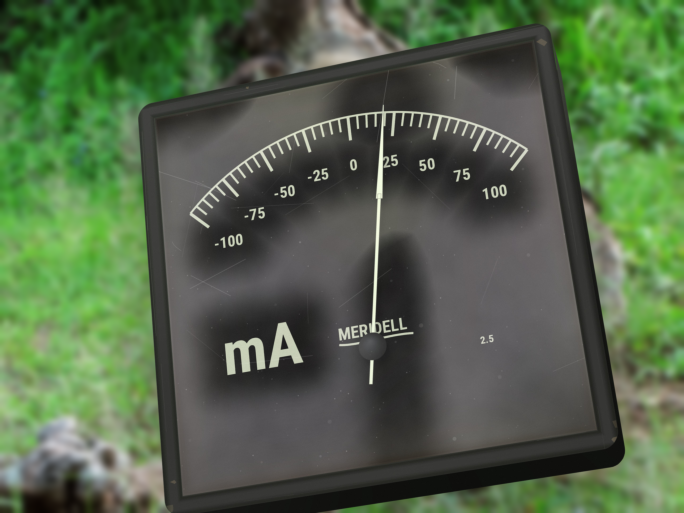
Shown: 20 mA
